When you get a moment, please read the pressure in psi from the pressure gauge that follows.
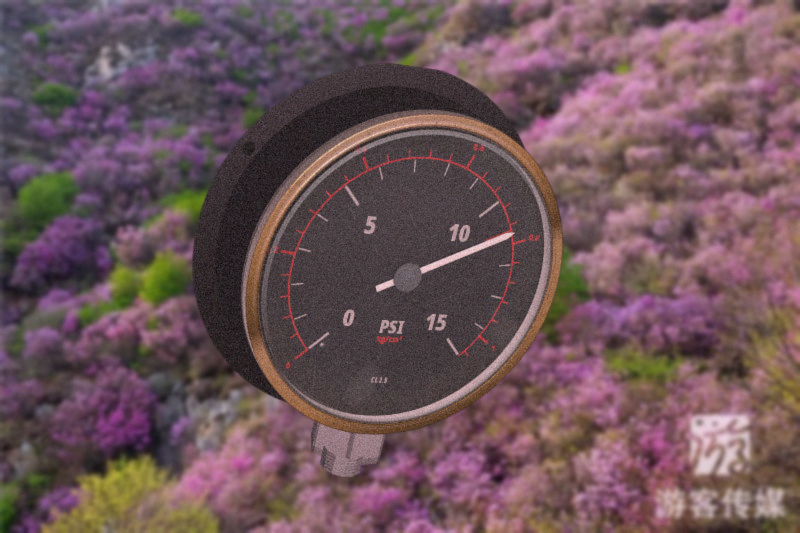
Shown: 11 psi
